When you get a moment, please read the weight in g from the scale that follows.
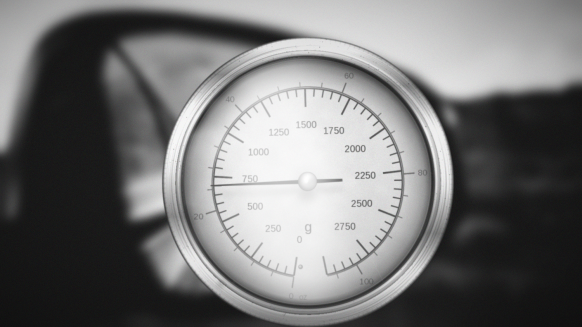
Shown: 700 g
